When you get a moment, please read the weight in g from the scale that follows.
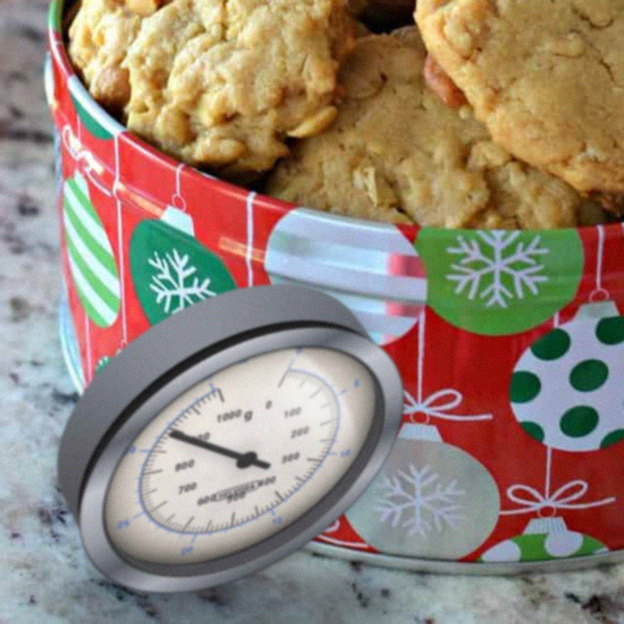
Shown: 900 g
